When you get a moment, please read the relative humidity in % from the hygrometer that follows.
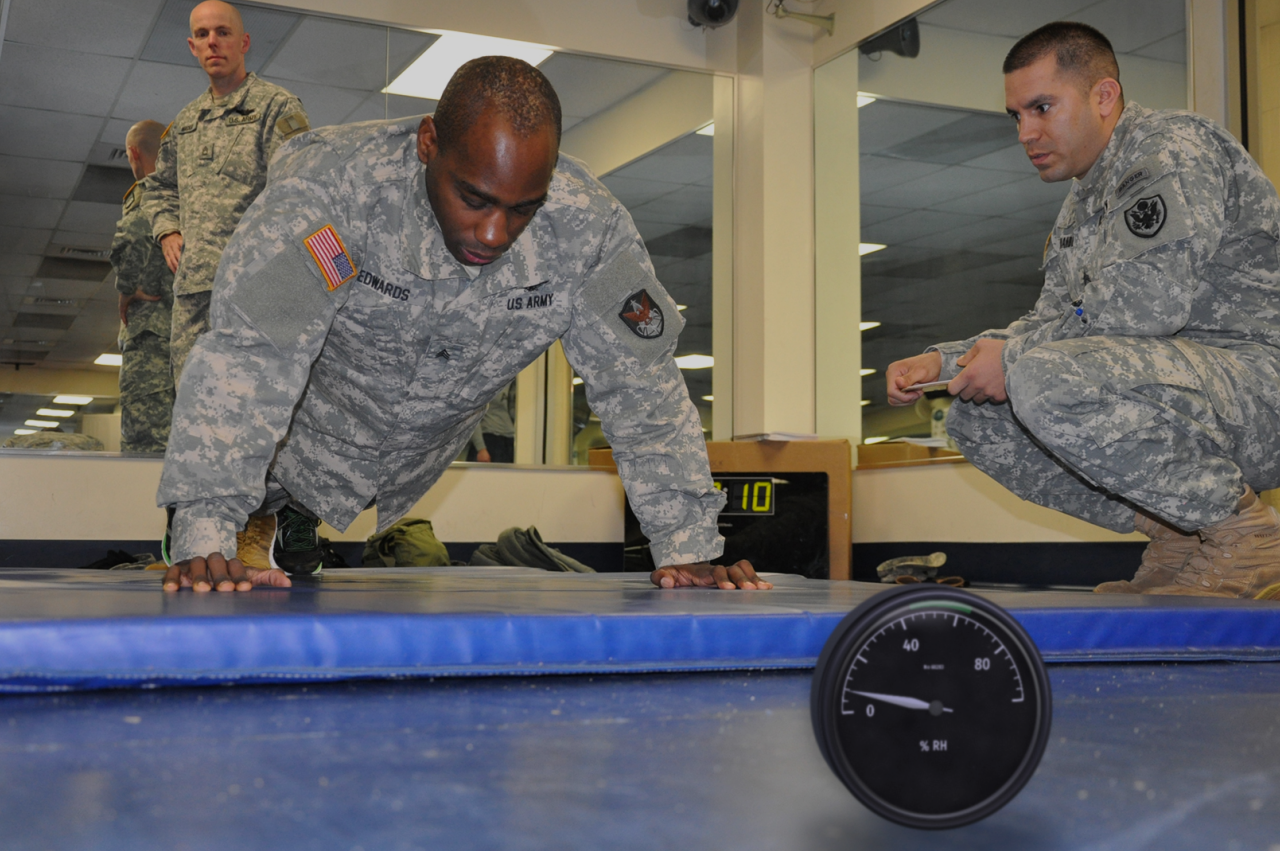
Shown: 8 %
